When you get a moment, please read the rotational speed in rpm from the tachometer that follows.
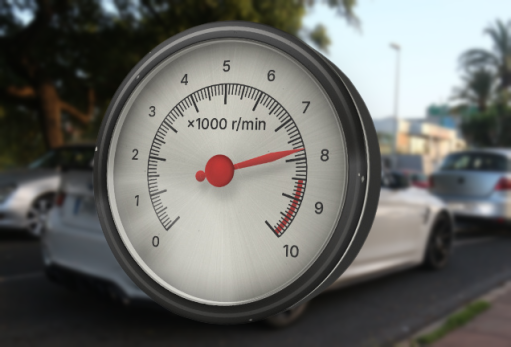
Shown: 7800 rpm
